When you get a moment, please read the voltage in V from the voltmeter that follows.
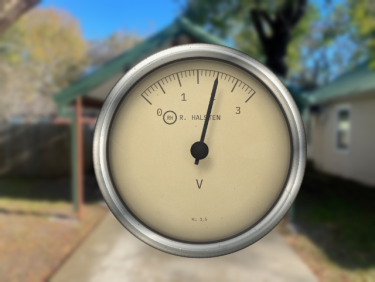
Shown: 2 V
